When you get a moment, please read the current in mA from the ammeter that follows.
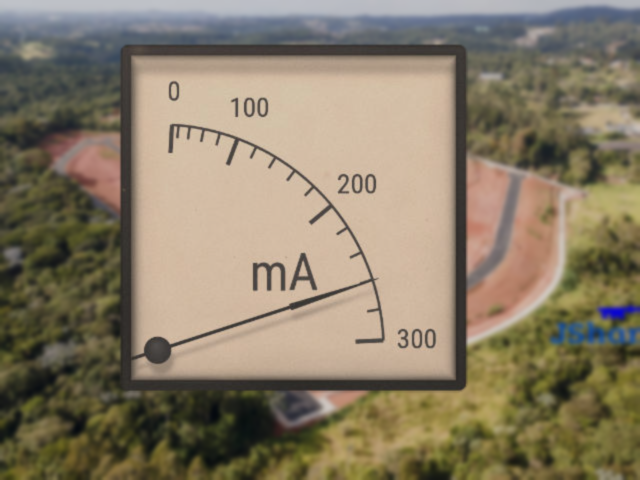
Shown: 260 mA
